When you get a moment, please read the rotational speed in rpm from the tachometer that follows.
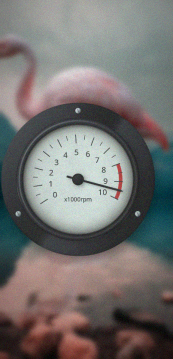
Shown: 9500 rpm
